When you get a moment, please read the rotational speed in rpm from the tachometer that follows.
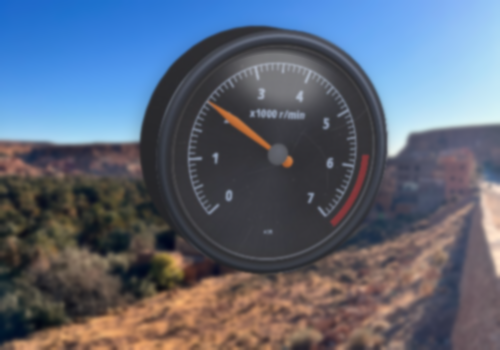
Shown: 2000 rpm
